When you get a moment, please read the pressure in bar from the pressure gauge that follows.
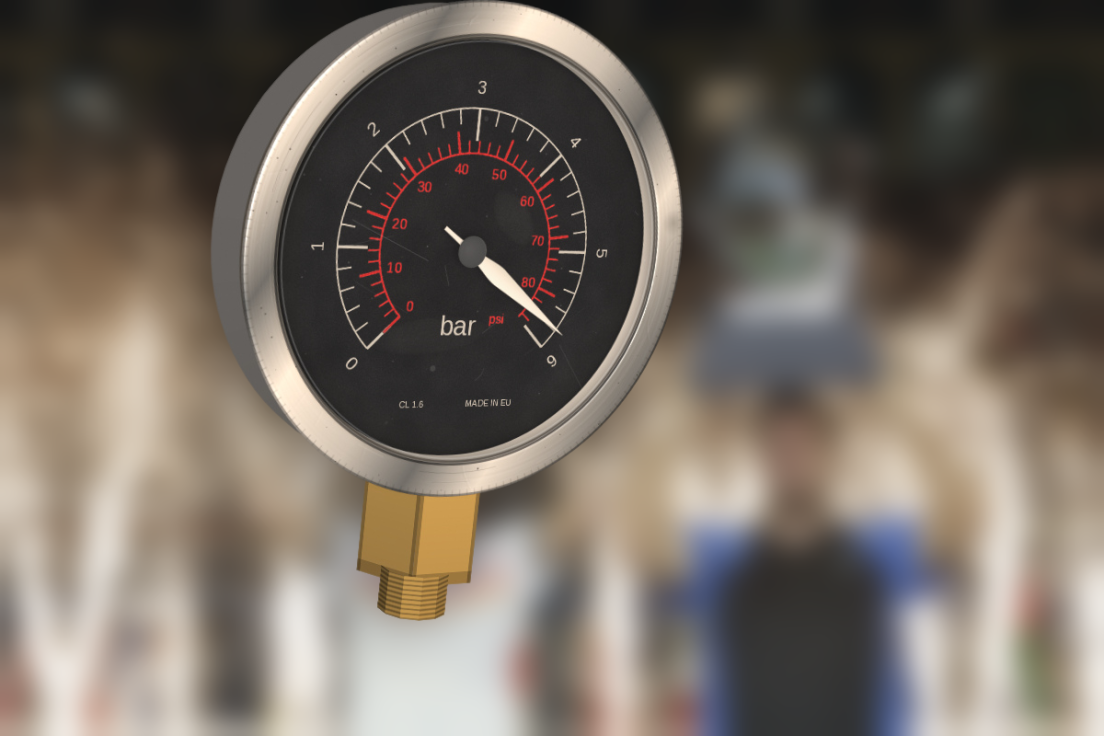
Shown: 5.8 bar
